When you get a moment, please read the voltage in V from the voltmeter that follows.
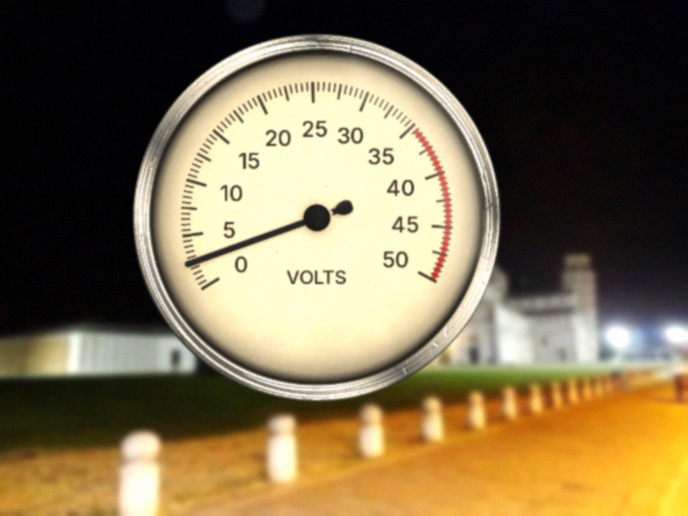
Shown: 2.5 V
